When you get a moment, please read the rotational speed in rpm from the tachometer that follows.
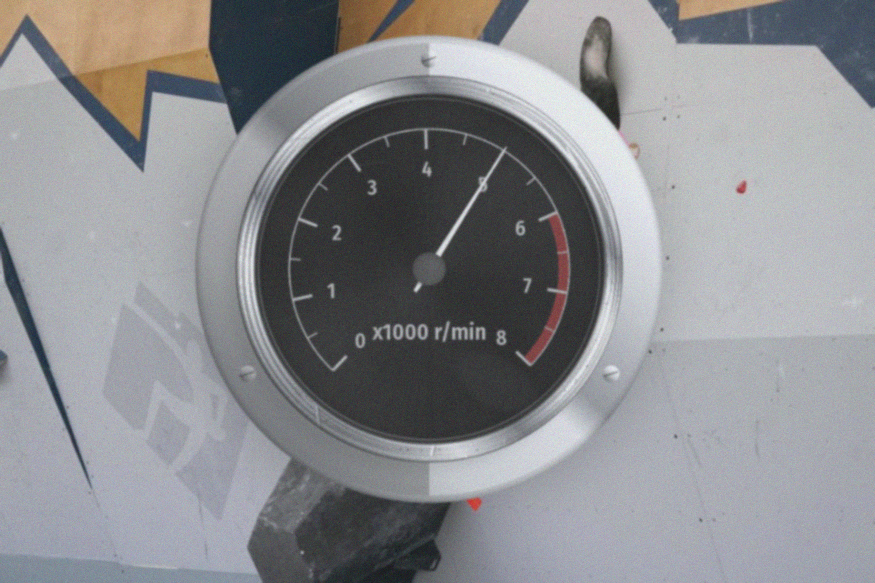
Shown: 5000 rpm
